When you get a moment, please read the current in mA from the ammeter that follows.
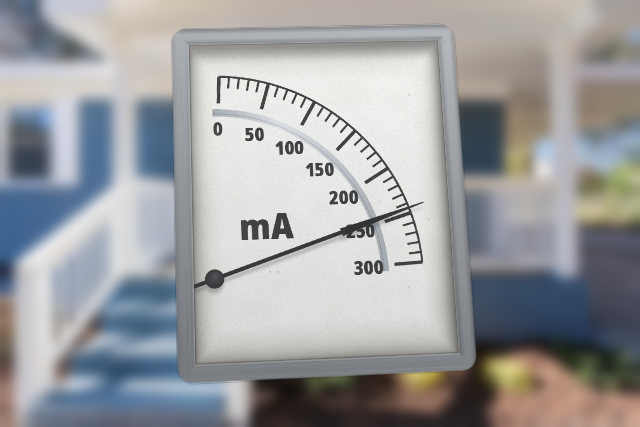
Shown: 245 mA
